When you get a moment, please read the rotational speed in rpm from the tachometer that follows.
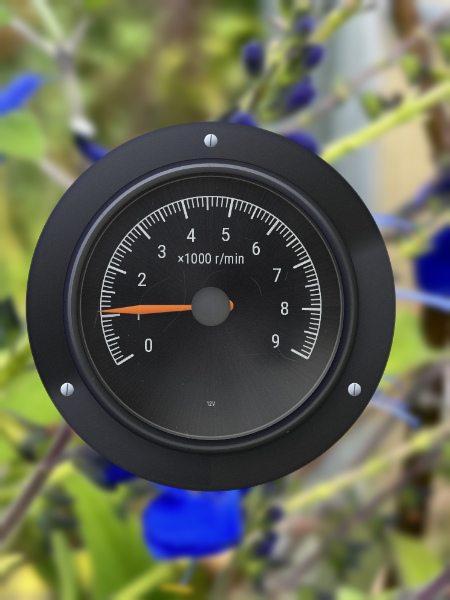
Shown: 1100 rpm
